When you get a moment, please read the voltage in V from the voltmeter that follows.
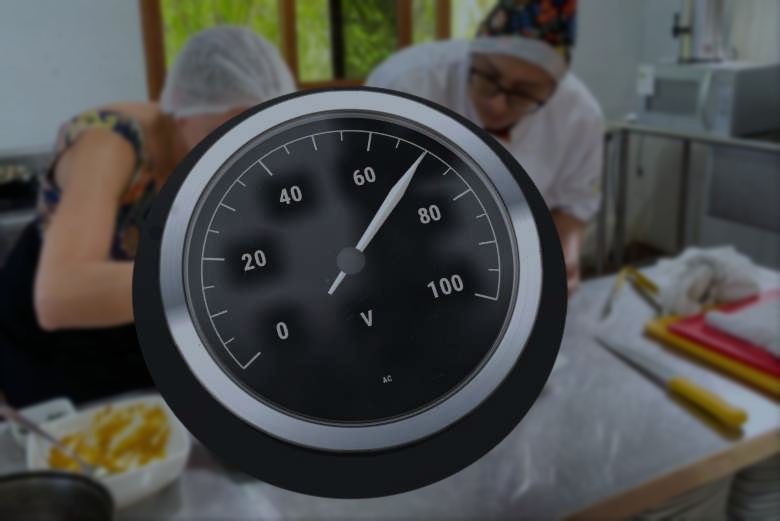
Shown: 70 V
